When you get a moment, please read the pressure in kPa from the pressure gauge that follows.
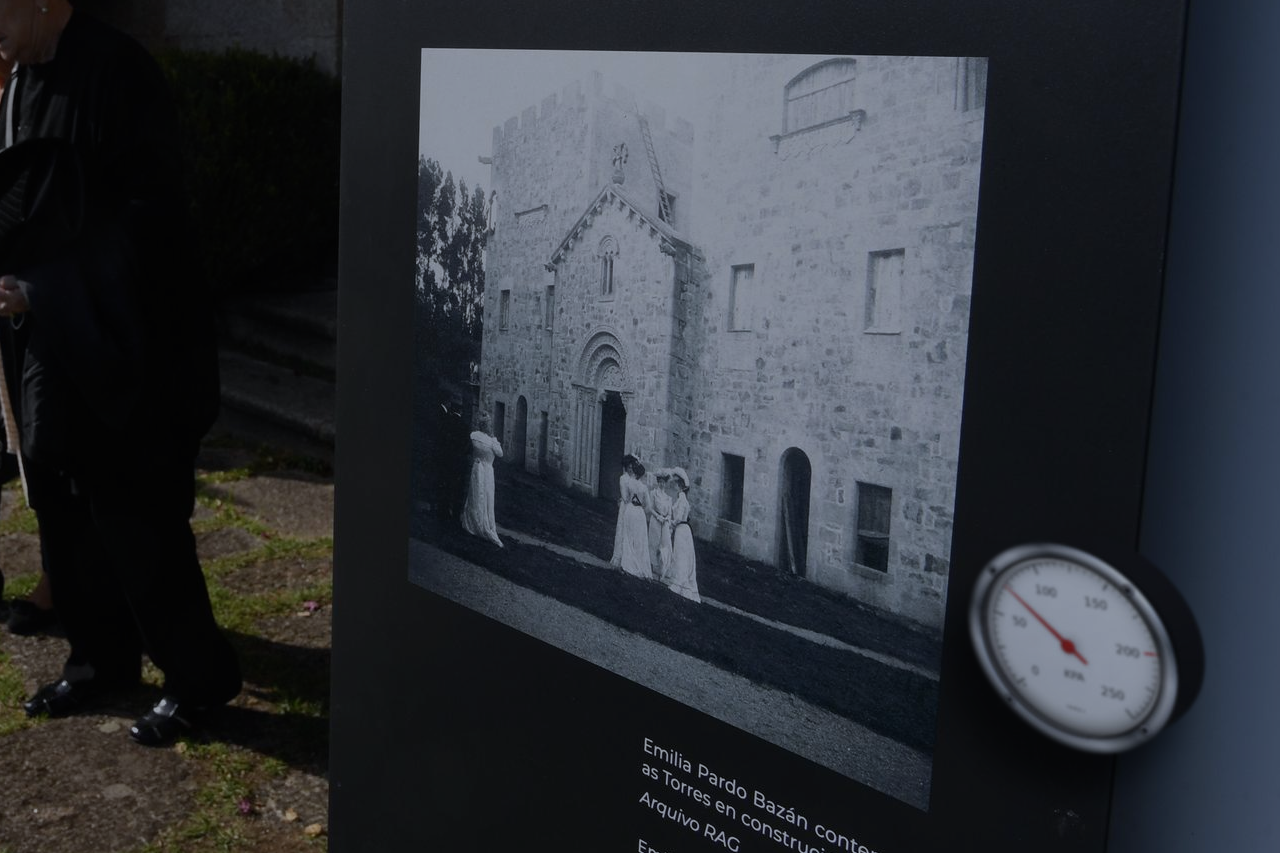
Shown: 75 kPa
